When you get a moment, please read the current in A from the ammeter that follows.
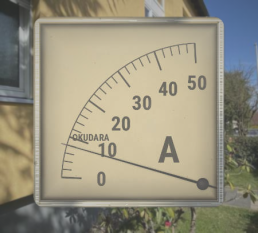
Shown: 8 A
